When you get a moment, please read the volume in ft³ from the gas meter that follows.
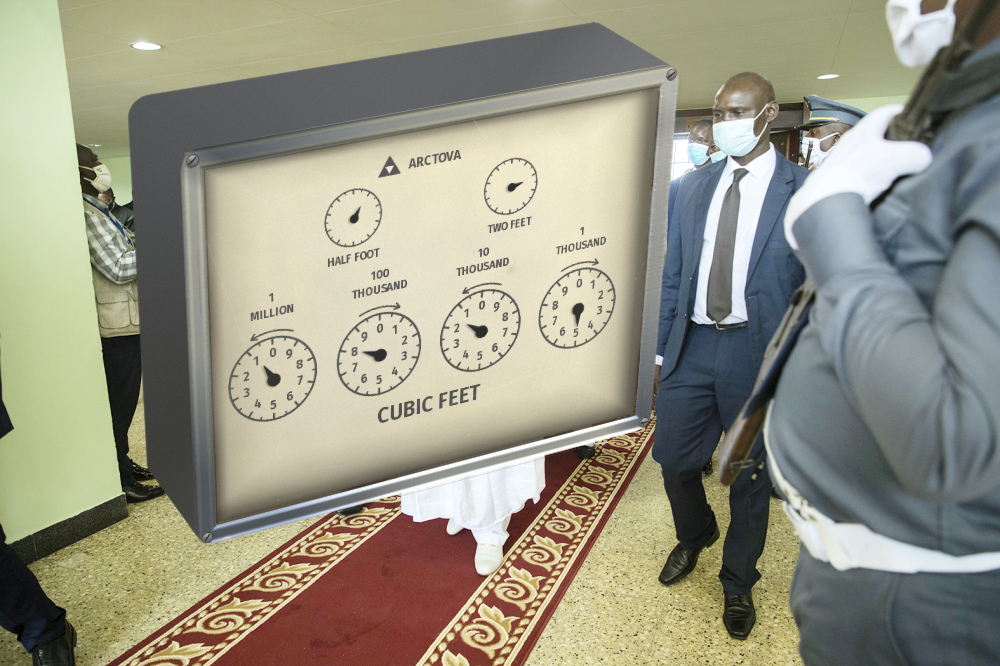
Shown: 81500 ft³
